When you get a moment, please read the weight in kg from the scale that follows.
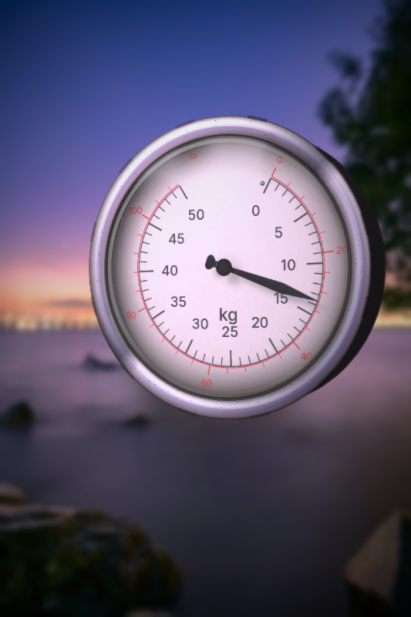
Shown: 13.5 kg
